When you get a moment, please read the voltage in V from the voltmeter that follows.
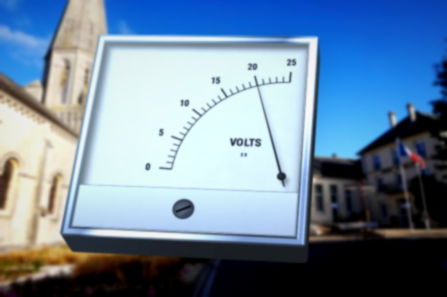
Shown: 20 V
